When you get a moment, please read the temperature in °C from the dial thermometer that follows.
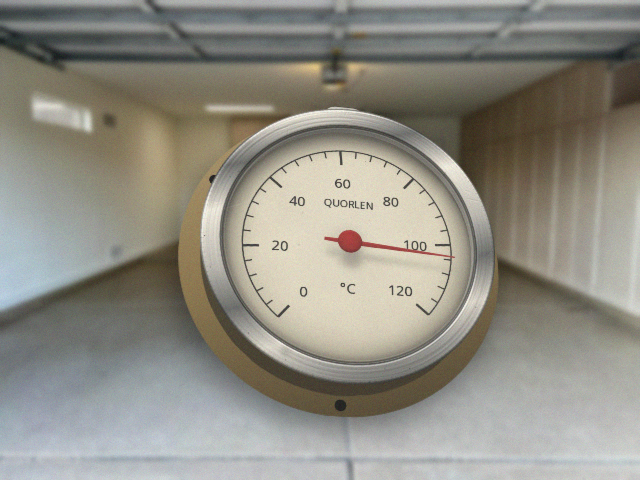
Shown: 104 °C
